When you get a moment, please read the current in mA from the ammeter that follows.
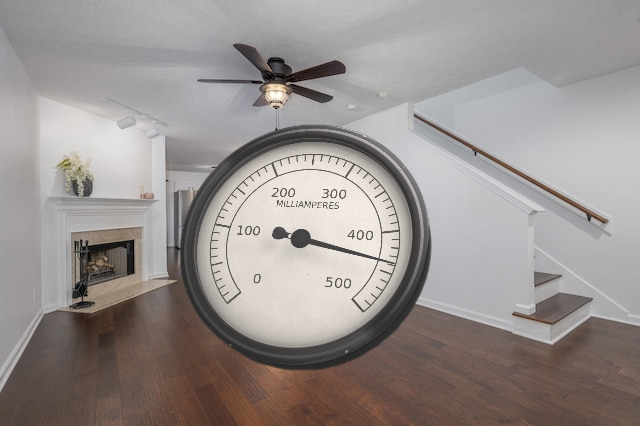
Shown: 440 mA
